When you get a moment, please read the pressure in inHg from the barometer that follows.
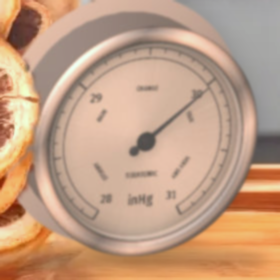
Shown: 30 inHg
